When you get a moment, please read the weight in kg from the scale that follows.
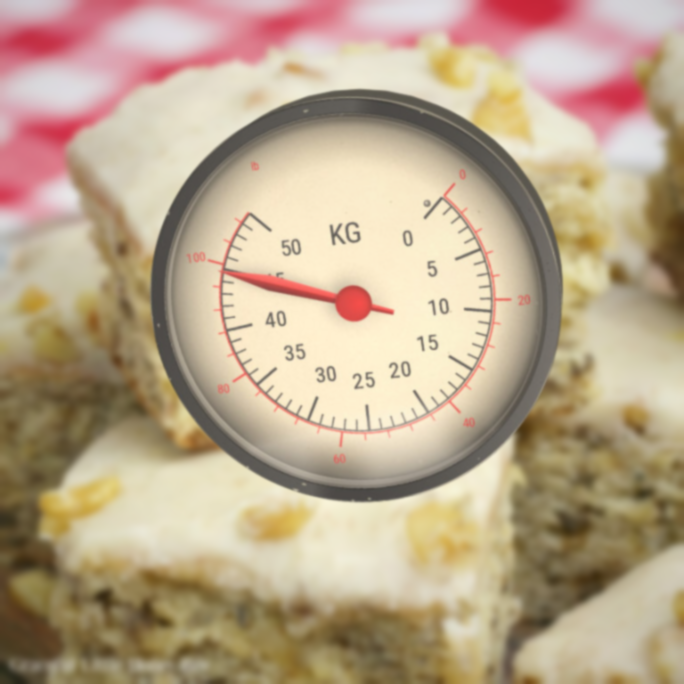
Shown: 45 kg
